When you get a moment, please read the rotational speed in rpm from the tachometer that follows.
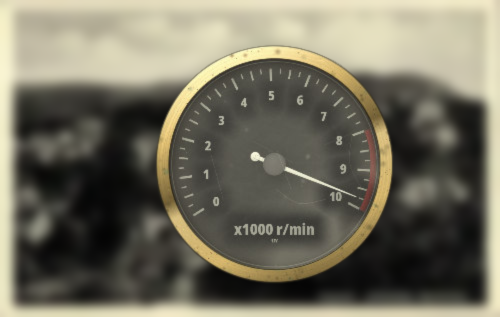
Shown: 9750 rpm
